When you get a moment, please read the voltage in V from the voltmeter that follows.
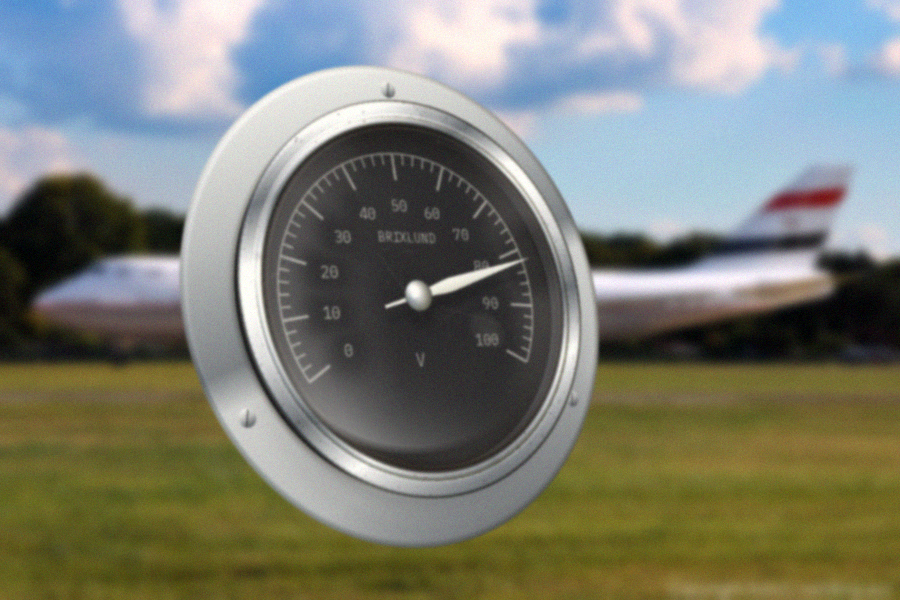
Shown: 82 V
